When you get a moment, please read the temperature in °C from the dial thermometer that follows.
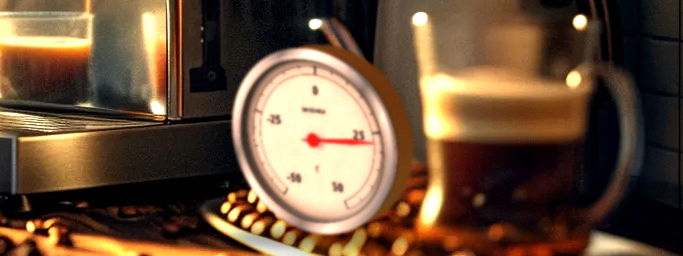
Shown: 27.5 °C
